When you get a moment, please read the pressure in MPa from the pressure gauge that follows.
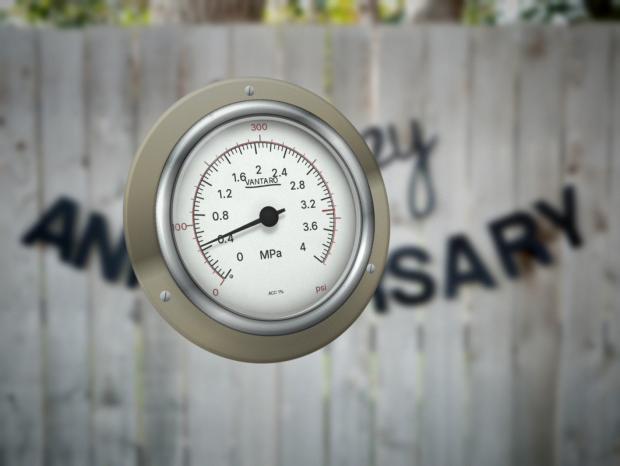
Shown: 0.45 MPa
